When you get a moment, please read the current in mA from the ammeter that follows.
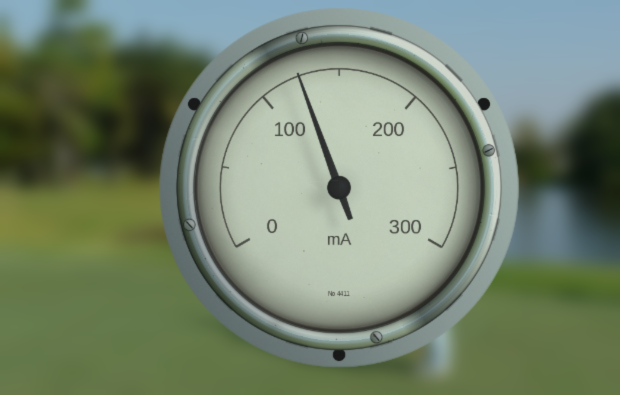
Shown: 125 mA
